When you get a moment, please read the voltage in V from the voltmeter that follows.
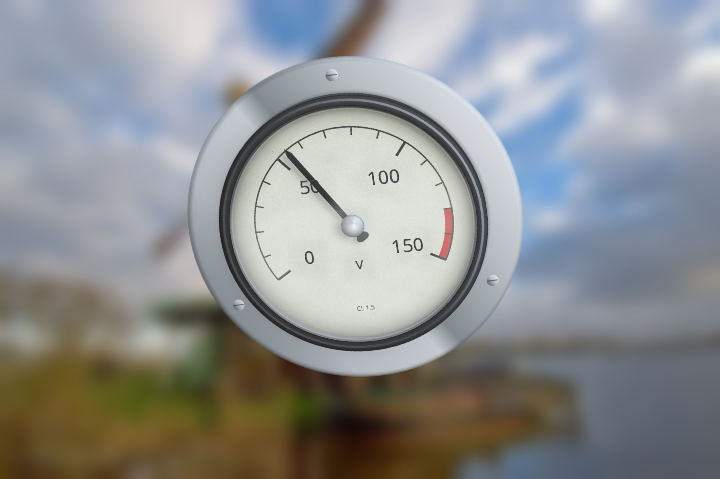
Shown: 55 V
